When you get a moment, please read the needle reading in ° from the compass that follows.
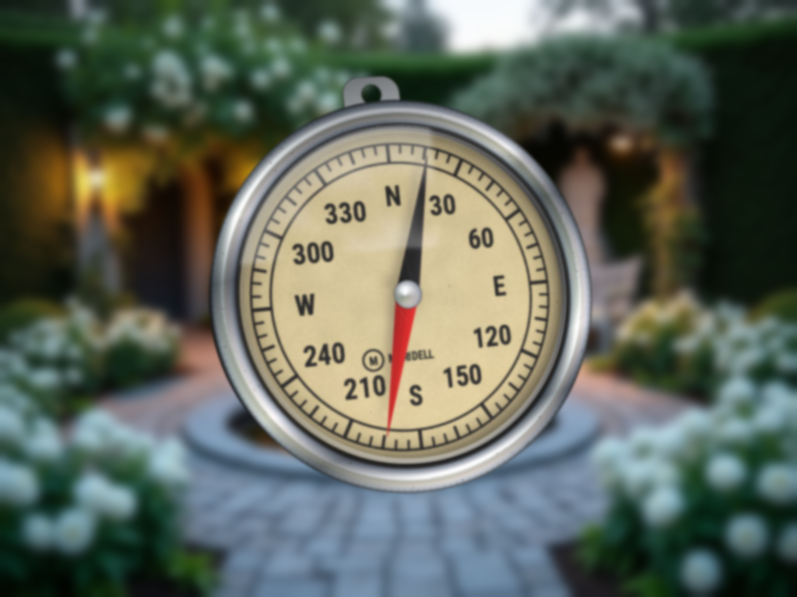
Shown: 195 °
